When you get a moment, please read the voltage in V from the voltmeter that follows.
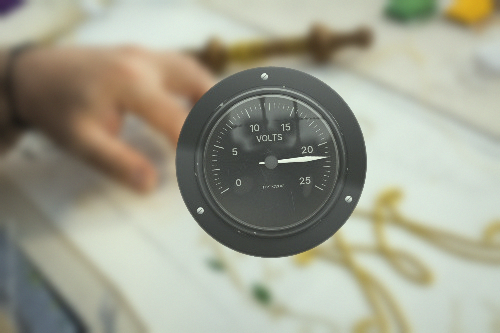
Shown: 21.5 V
